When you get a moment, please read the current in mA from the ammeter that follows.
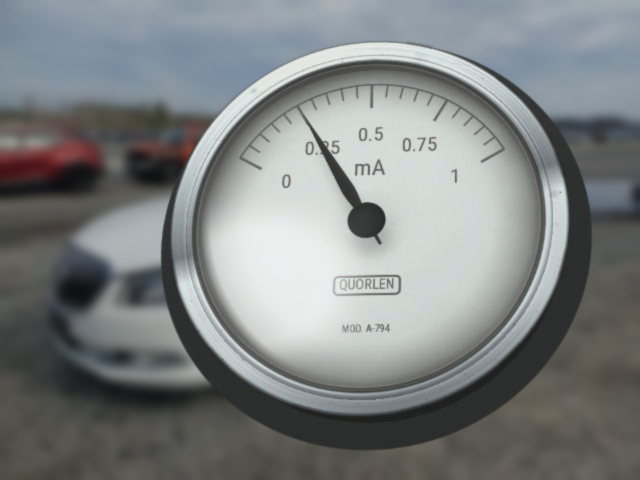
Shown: 0.25 mA
